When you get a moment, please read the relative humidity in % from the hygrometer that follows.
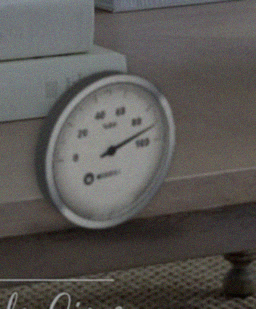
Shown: 90 %
